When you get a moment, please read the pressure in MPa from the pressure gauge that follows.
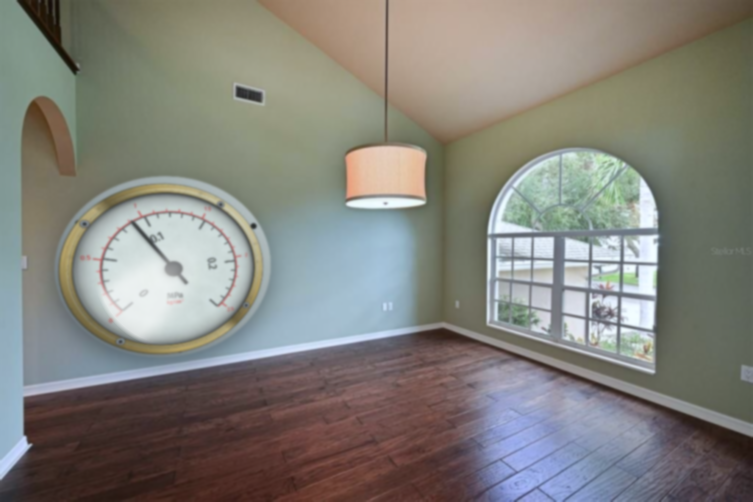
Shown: 0.09 MPa
